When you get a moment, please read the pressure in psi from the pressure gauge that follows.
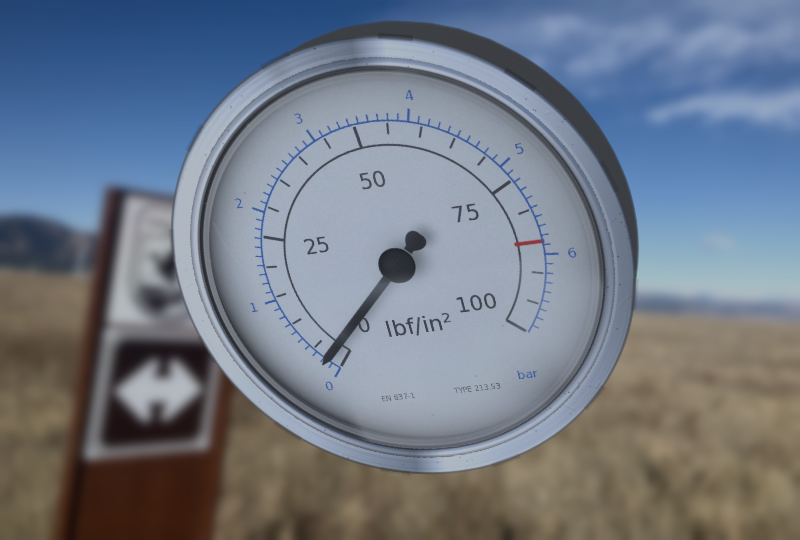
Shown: 2.5 psi
